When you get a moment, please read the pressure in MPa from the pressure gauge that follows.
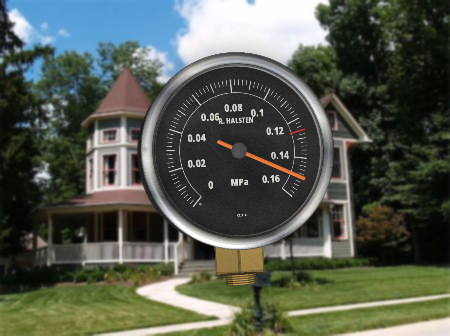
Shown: 0.15 MPa
